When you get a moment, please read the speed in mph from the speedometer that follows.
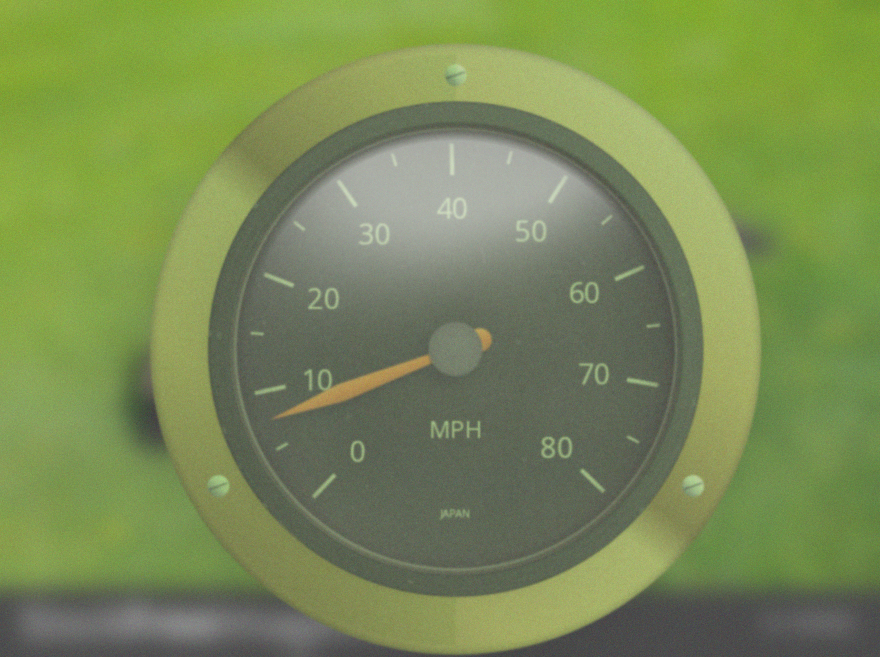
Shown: 7.5 mph
